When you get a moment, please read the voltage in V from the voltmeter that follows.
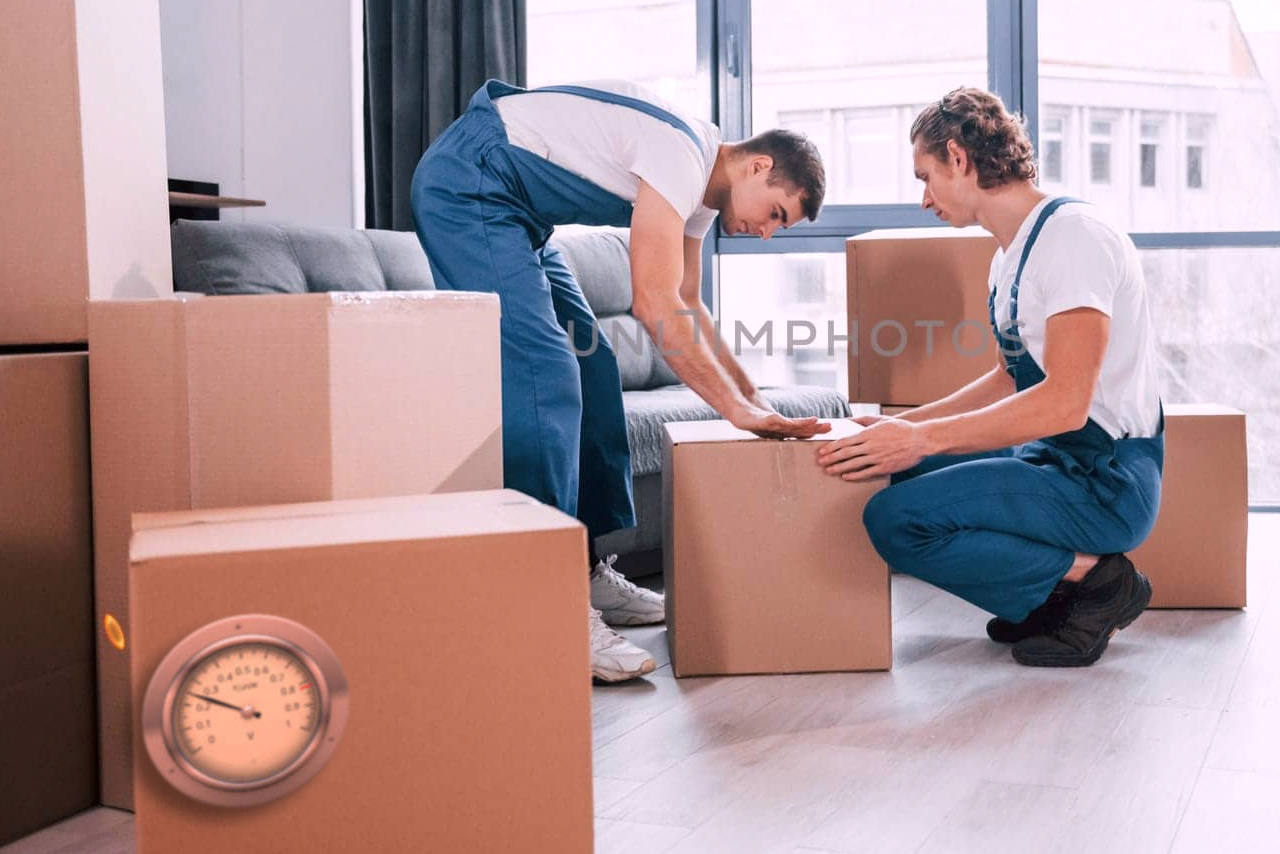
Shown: 0.25 V
